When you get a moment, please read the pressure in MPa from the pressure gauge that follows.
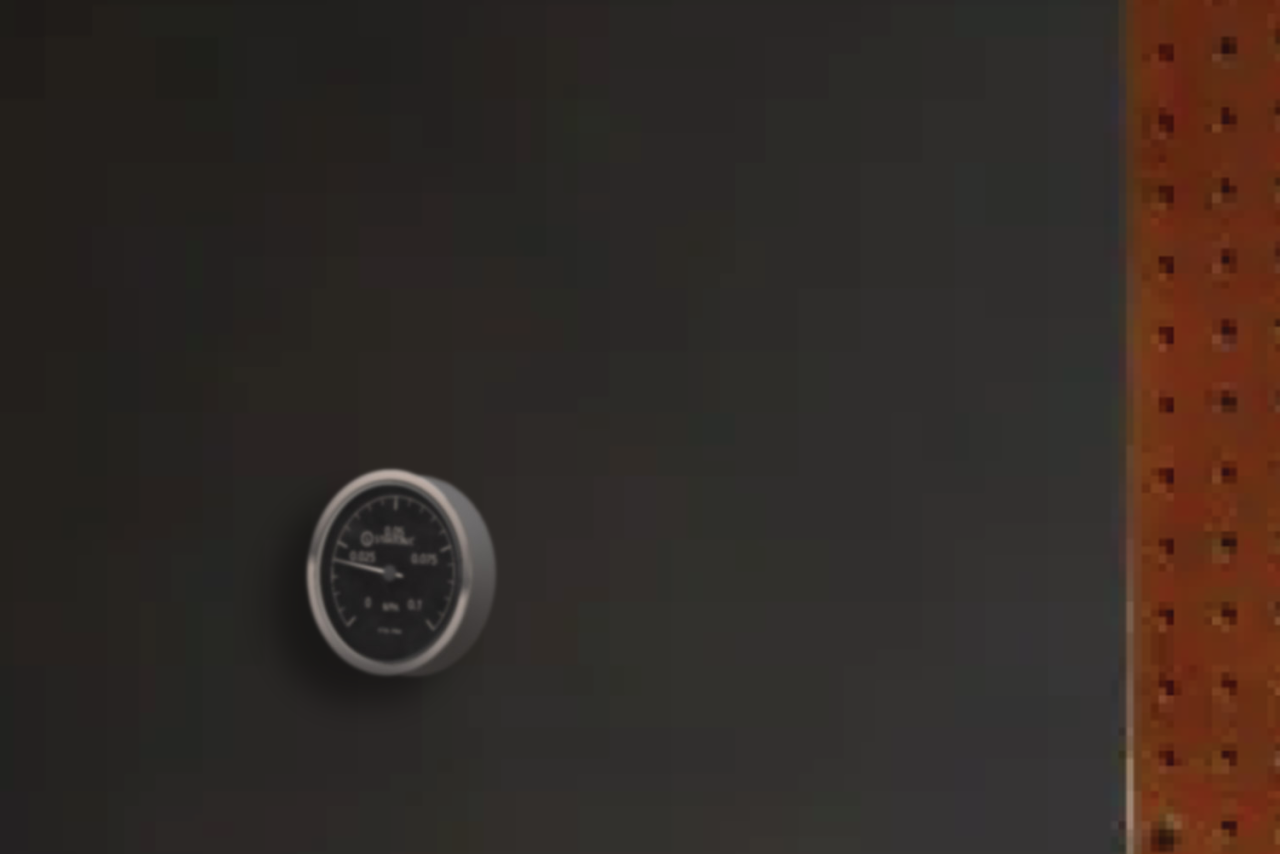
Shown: 0.02 MPa
